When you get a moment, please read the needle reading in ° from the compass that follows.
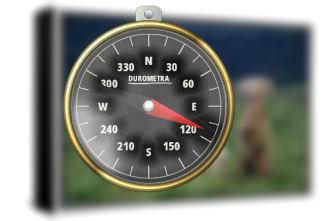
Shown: 112.5 °
